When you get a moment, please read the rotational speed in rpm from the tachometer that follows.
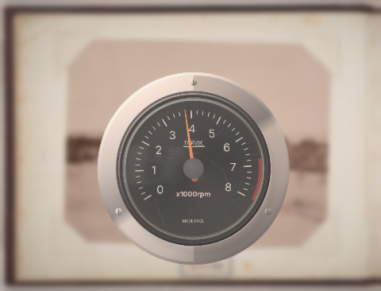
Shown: 3800 rpm
